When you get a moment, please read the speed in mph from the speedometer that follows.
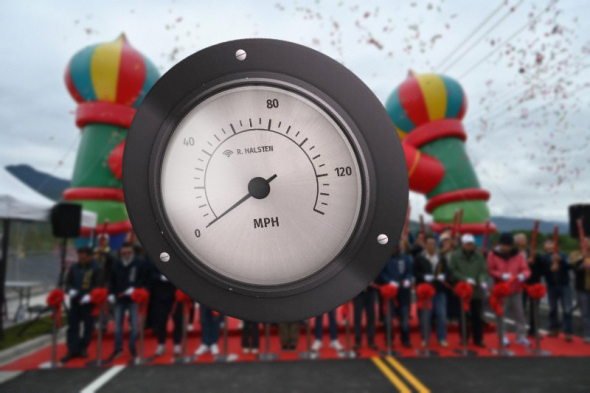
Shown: 0 mph
